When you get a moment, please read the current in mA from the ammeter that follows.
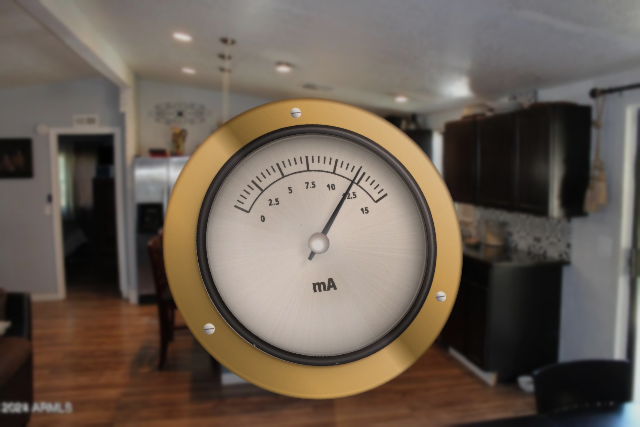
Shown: 12 mA
